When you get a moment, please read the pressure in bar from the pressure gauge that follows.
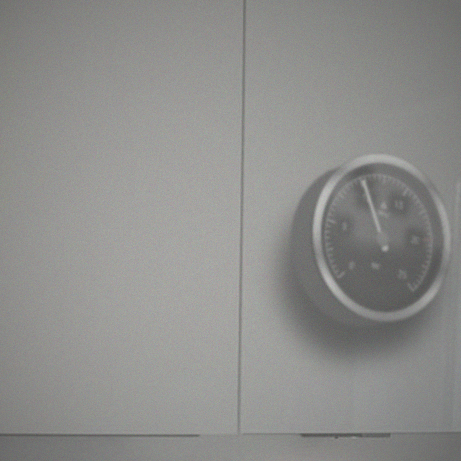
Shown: 10 bar
